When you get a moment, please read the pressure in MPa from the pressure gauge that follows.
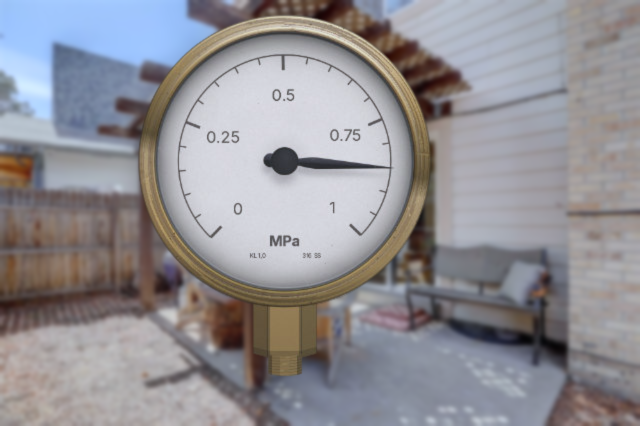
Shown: 0.85 MPa
